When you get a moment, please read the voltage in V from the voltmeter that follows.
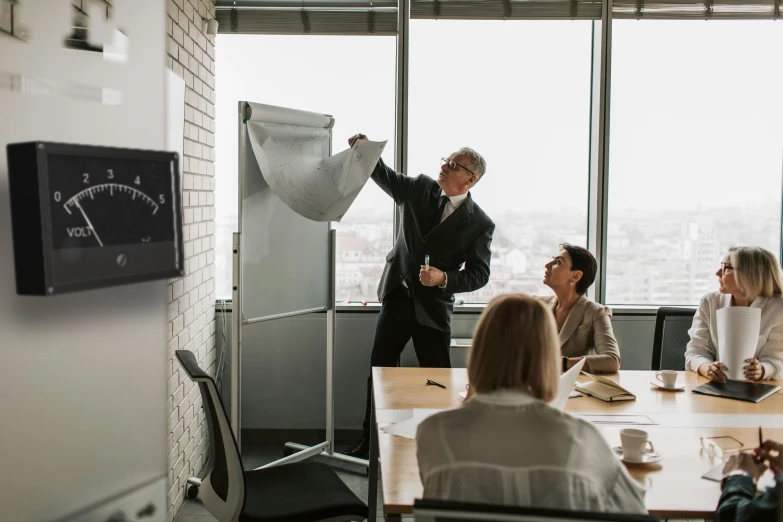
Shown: 1 V
